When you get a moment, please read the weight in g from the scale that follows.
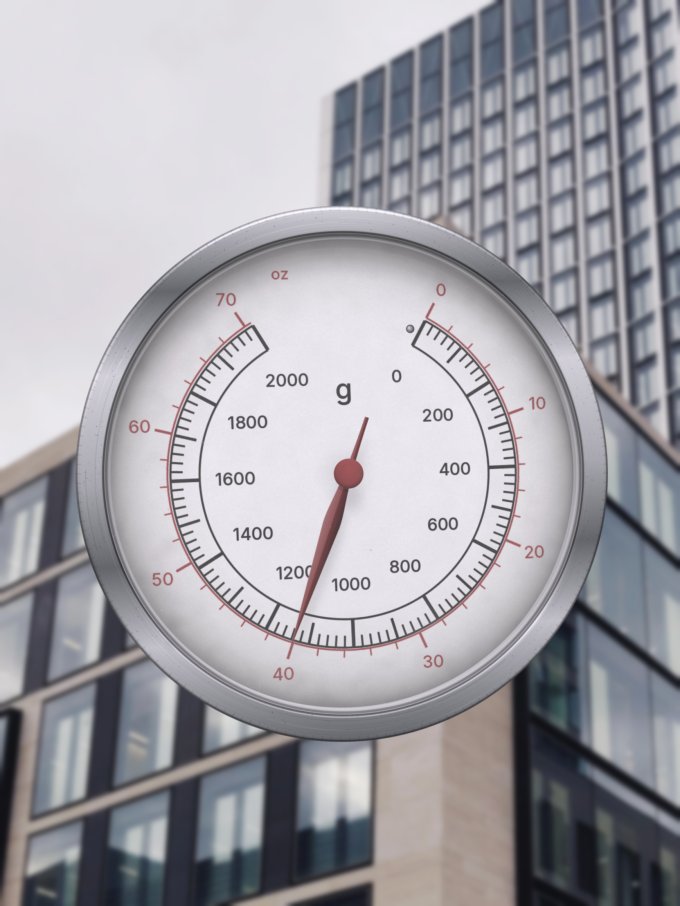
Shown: 1140 g
